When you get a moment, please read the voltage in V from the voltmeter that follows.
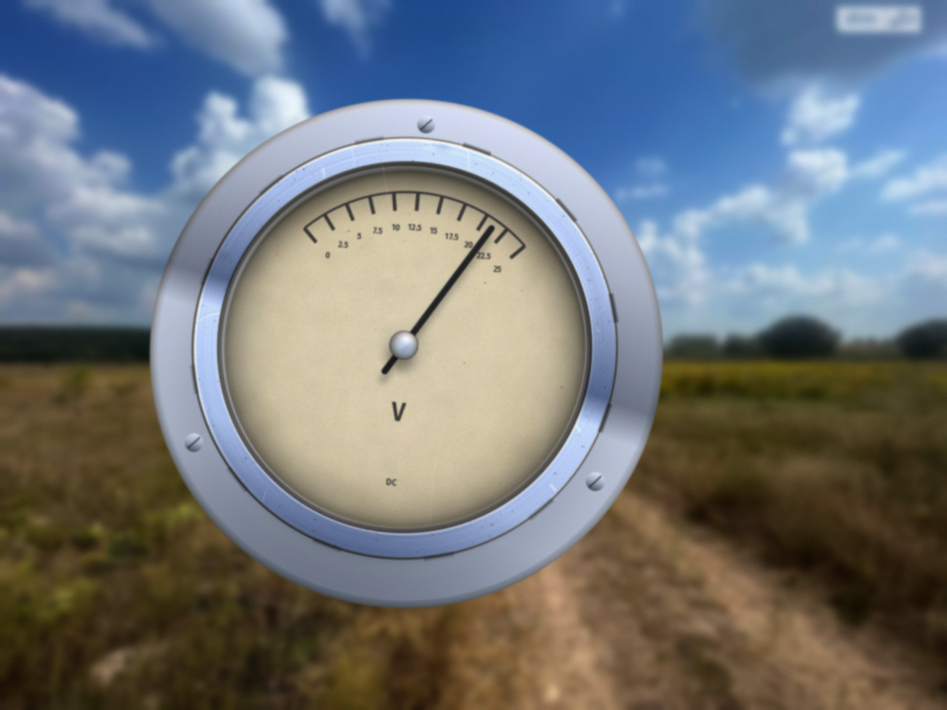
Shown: 21.25 V
